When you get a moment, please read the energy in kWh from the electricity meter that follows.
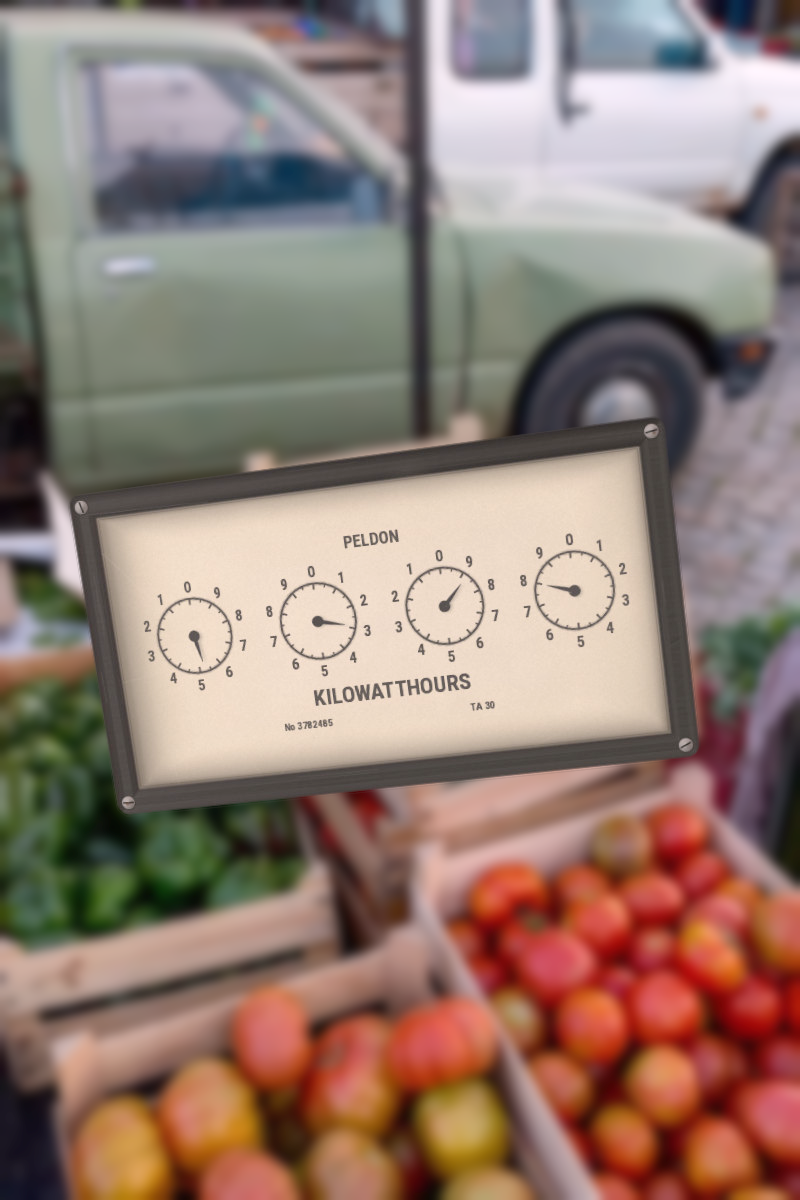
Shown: 5288 kWh
